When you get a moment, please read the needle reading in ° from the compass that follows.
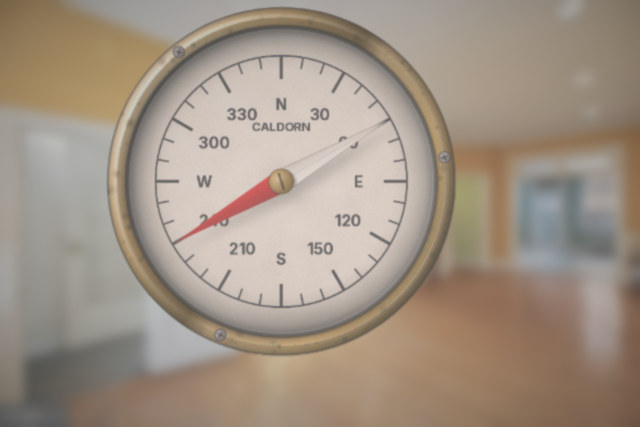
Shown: 240 °
